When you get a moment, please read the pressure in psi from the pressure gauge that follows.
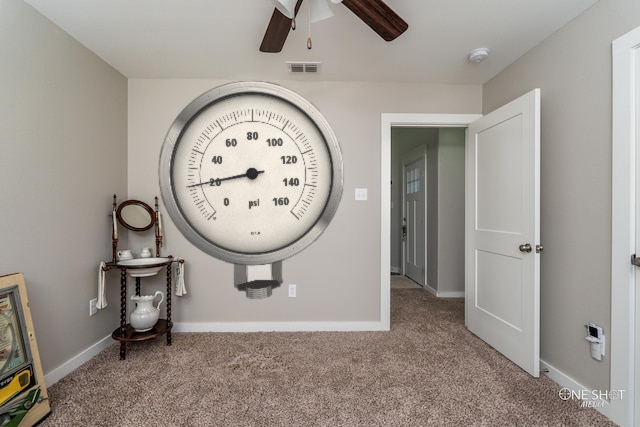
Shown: 20 psi
